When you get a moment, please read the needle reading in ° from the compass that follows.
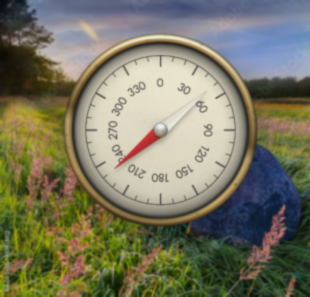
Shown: 230 °
